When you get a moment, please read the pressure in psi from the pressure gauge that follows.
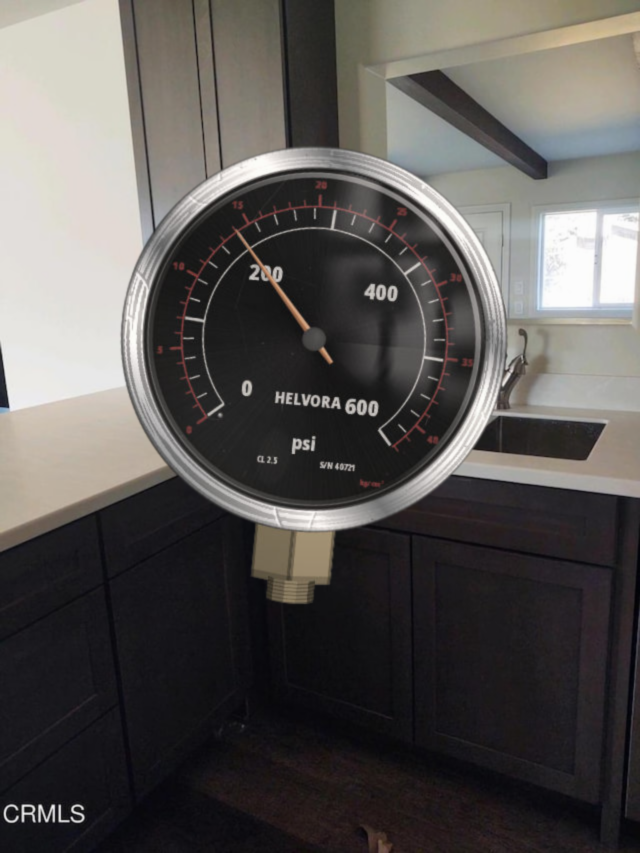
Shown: 200 psi
